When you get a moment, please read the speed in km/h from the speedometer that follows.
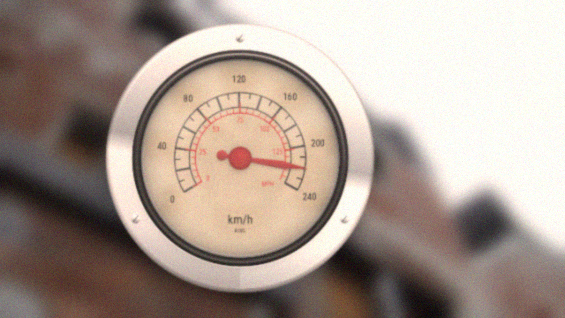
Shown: 220 km/h
